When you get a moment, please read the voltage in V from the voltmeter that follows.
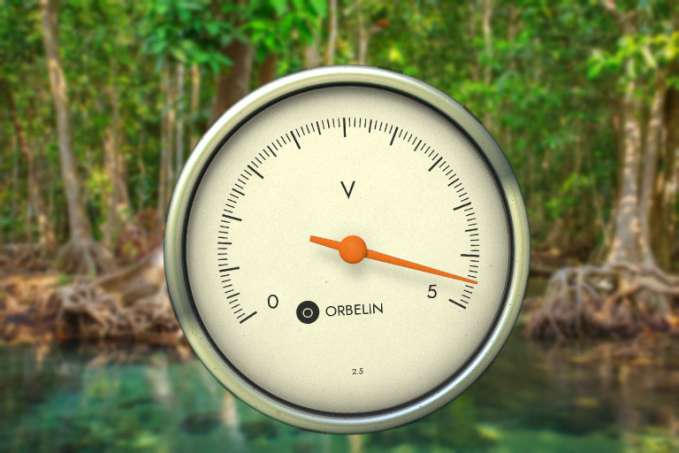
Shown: 4.75 V
